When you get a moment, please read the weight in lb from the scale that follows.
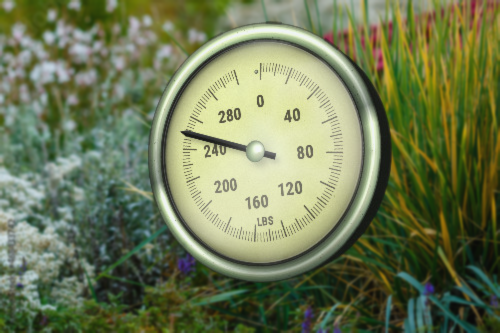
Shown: 250 lb
